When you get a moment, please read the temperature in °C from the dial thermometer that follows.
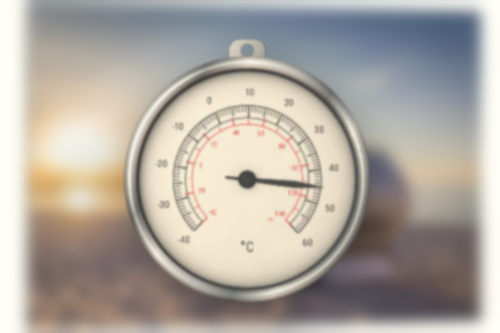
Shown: 45 °C
